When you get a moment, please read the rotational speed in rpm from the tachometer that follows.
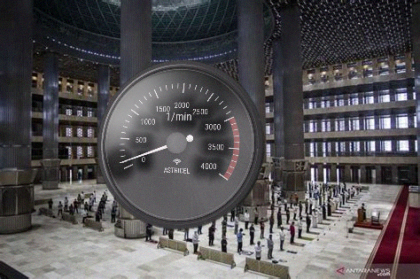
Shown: 100 rpm
